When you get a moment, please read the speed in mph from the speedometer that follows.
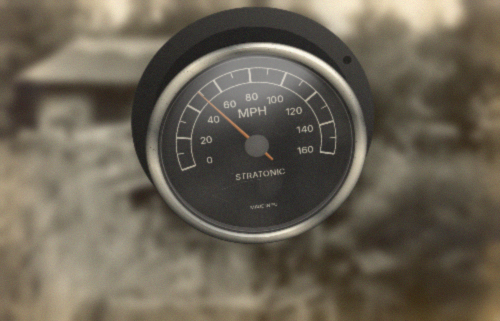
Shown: 50 mph
